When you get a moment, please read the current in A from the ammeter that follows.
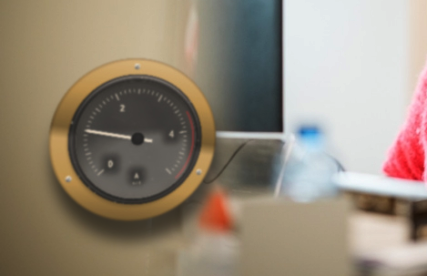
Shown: 1 A
